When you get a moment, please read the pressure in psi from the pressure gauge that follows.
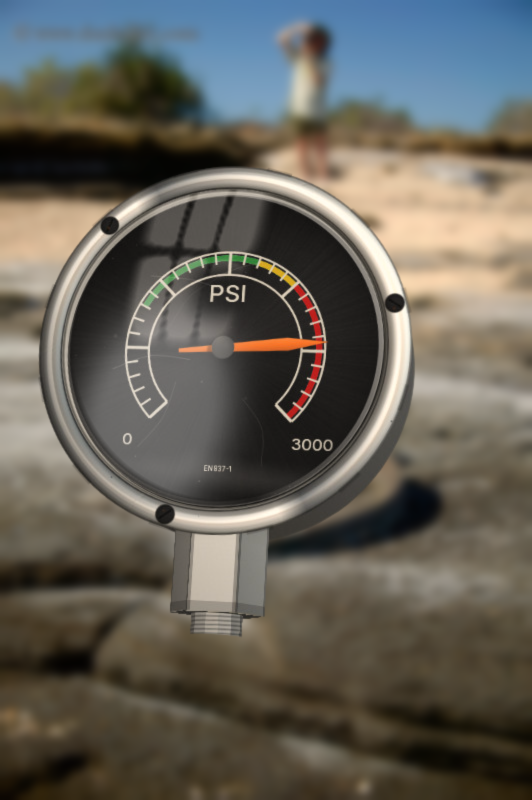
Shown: 2450 psi
